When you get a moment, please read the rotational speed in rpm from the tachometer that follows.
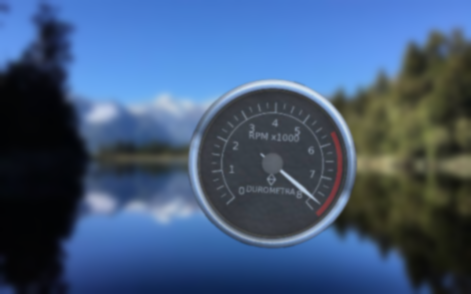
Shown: 7750 rpm
